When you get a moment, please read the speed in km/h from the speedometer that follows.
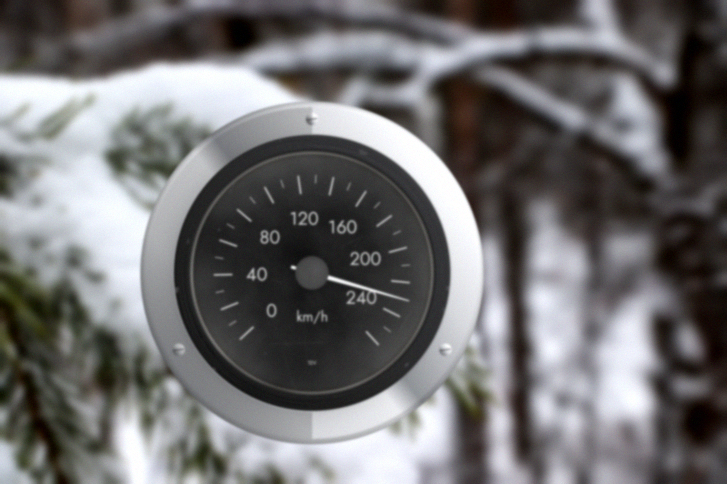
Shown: 230 km/h
